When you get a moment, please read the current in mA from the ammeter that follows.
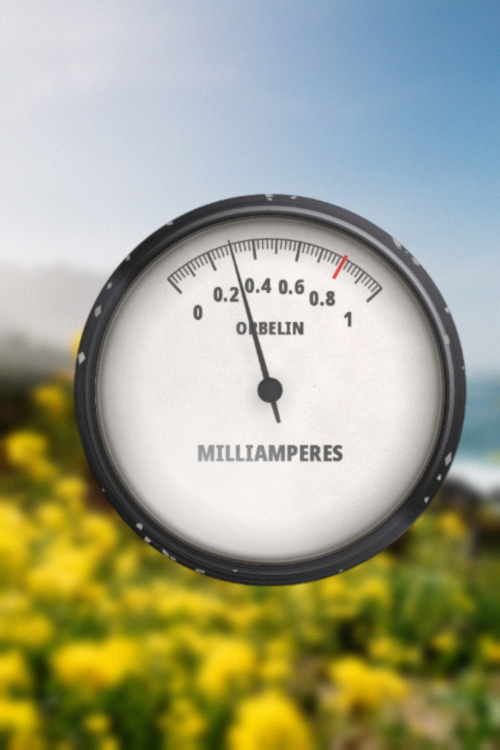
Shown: 0.3 mA
